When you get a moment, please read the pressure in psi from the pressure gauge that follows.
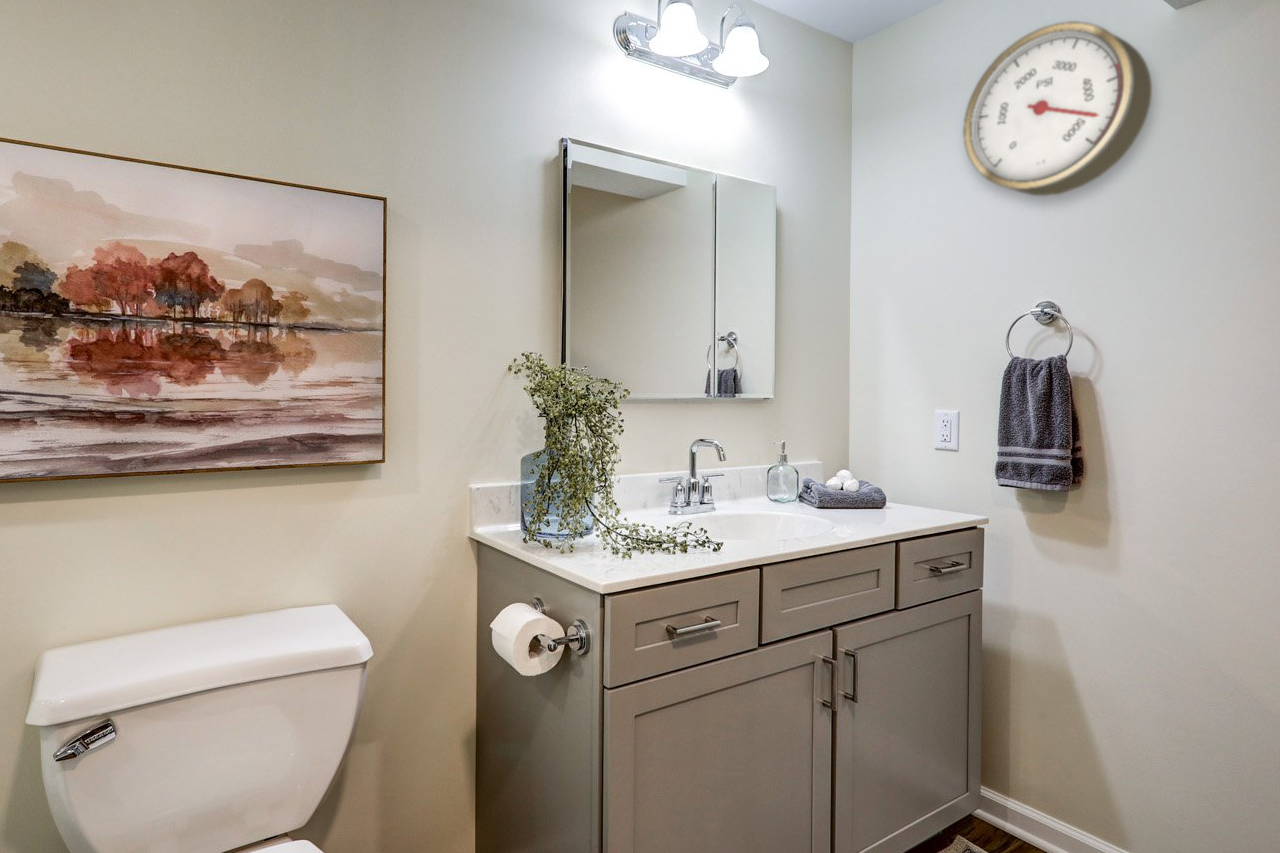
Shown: 4600 psi
